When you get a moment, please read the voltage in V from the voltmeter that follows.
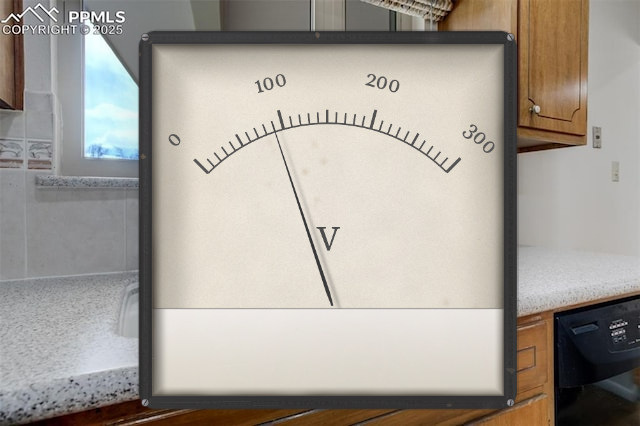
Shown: 90 V
